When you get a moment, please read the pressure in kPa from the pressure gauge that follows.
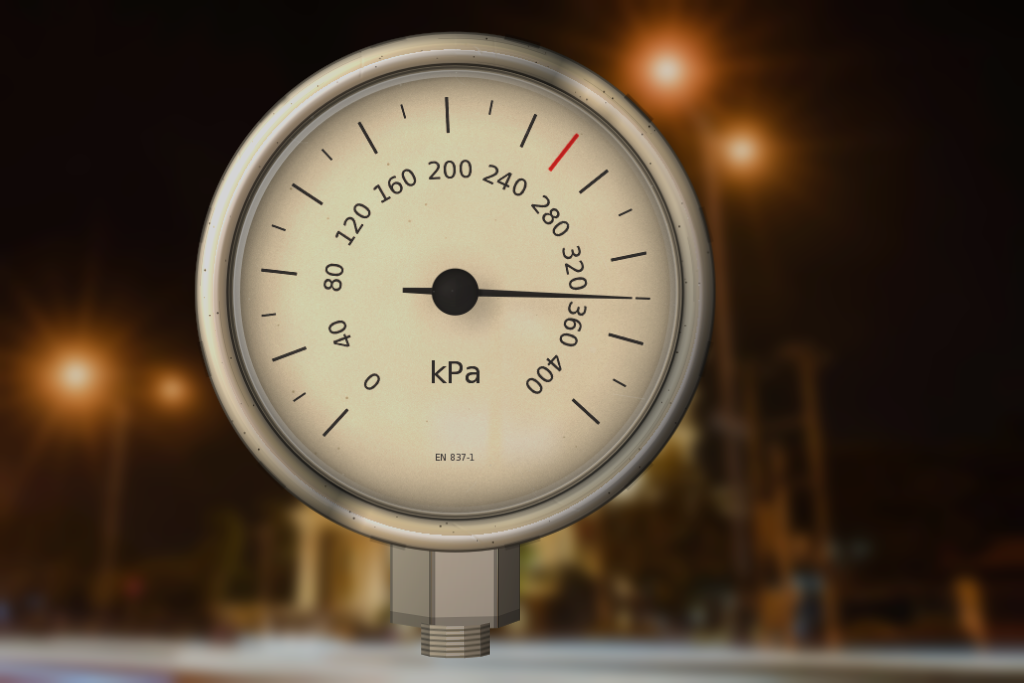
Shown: 340 kPa
